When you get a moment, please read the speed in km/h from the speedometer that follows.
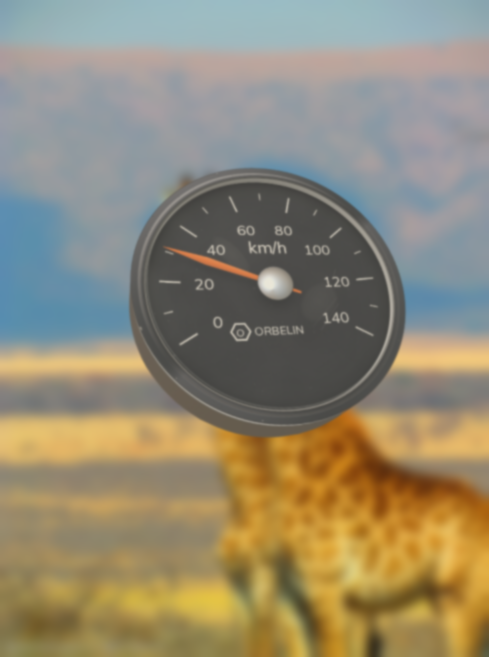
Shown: 30 km/h
